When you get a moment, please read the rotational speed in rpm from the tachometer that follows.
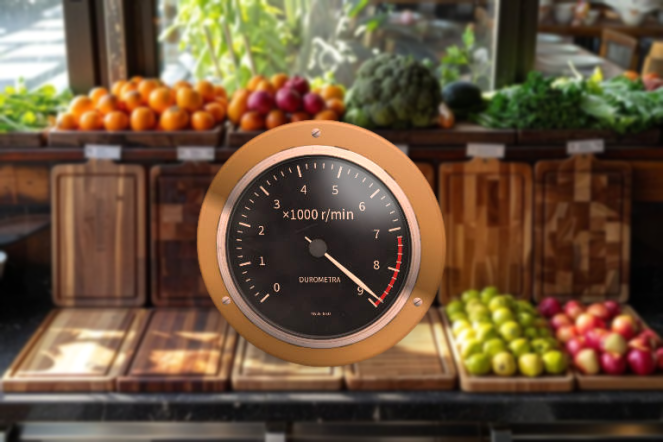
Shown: 8800 rpm
